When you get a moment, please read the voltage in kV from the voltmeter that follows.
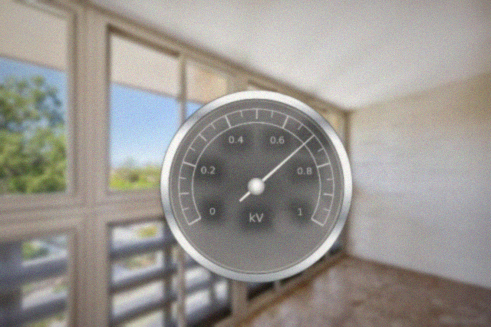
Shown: 0.7 kV
